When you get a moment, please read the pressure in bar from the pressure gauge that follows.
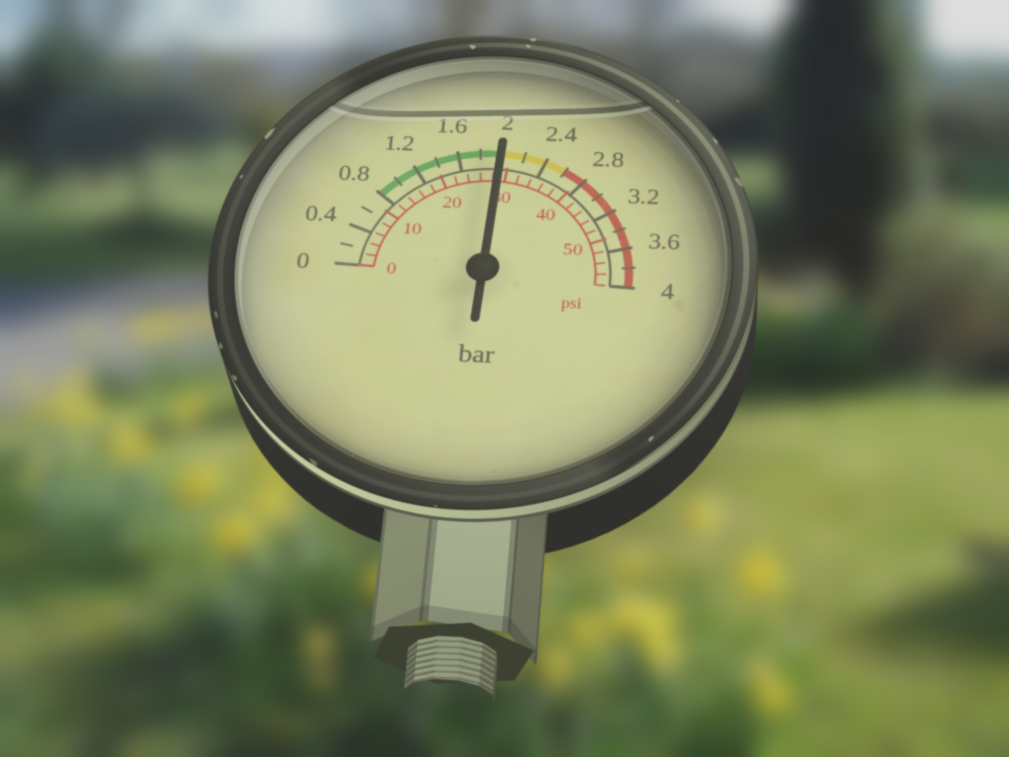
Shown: 2 bar
